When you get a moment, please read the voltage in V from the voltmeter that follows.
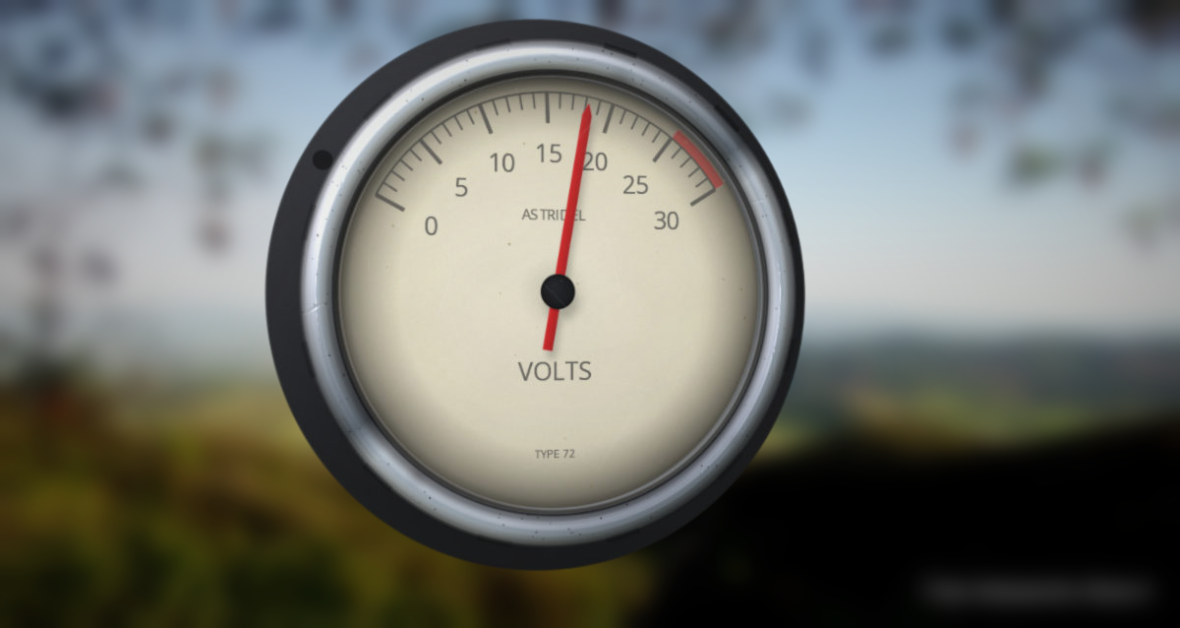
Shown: 18 V
